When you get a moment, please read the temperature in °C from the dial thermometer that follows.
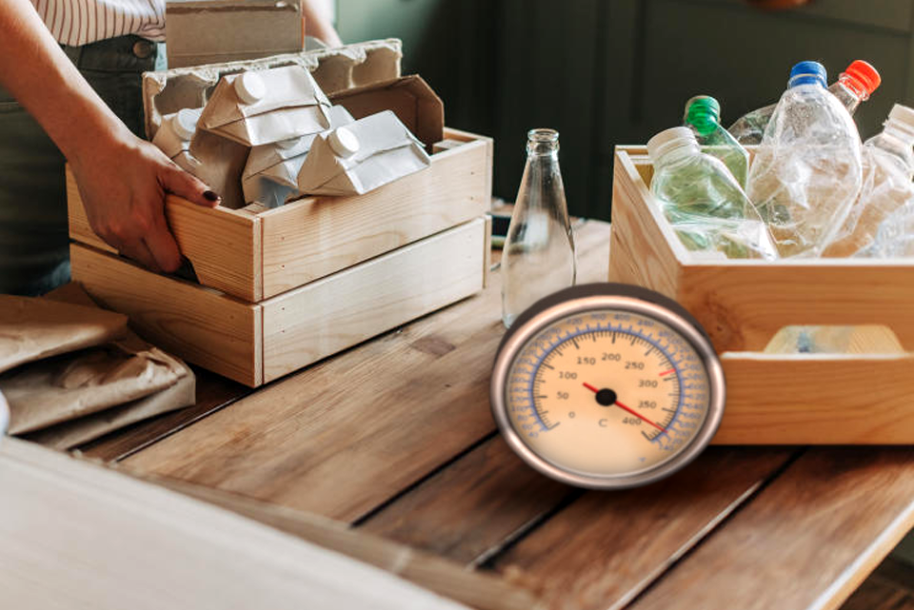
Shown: 375 °C
